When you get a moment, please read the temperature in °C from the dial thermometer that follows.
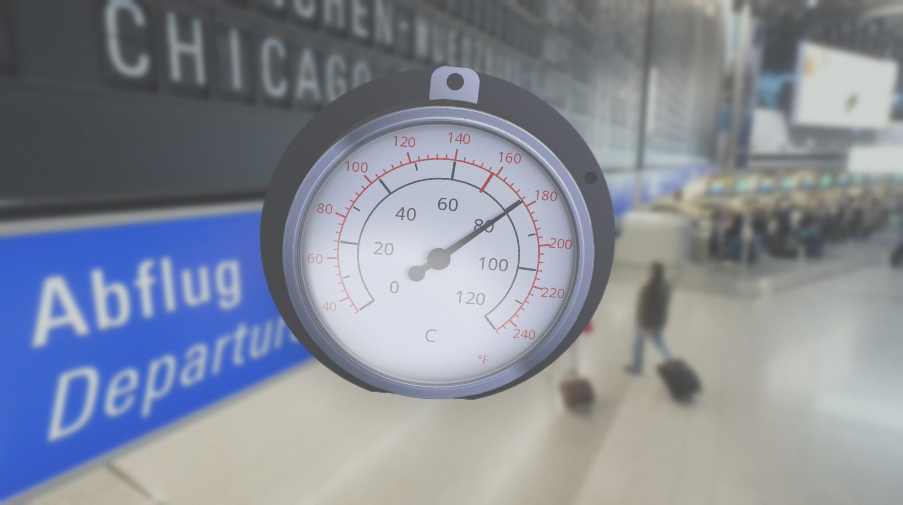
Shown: 80 °C
